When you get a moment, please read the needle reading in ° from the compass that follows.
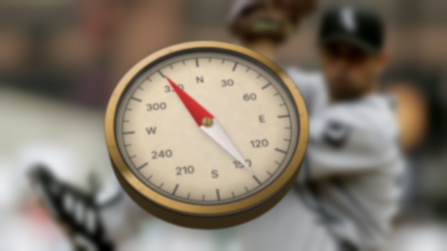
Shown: 330 °
